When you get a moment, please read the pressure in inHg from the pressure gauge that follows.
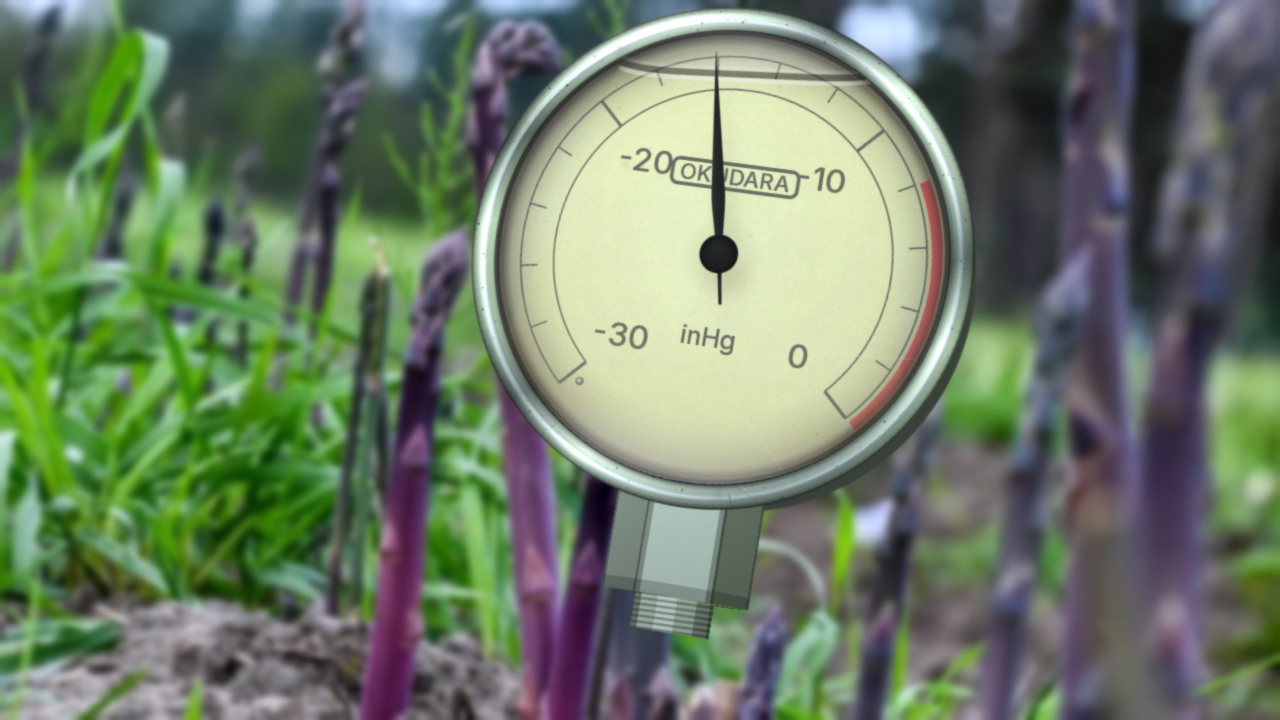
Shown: -16 inHg
